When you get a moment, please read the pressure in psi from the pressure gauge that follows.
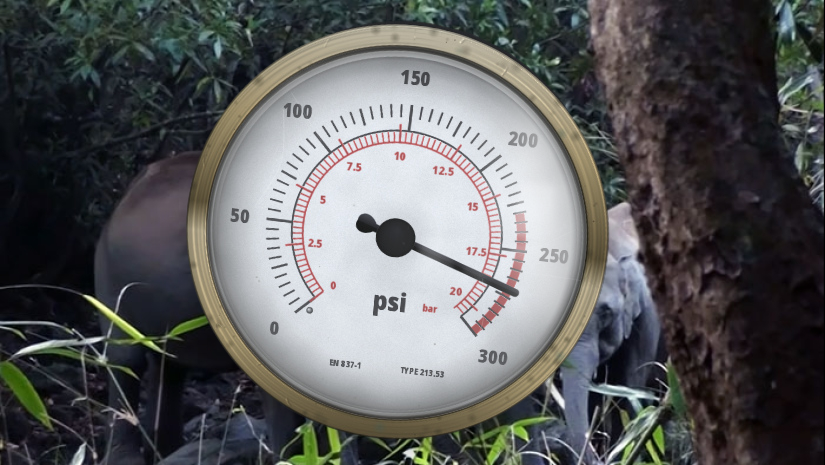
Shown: 270 psi
